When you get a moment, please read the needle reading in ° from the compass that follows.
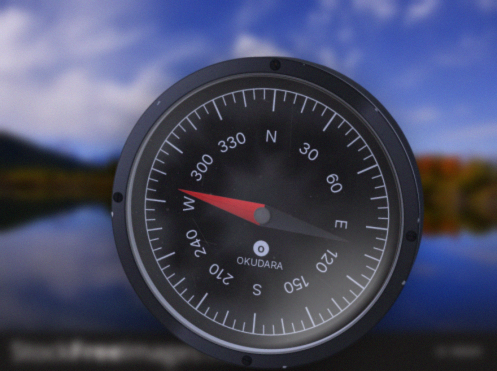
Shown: 280 °
